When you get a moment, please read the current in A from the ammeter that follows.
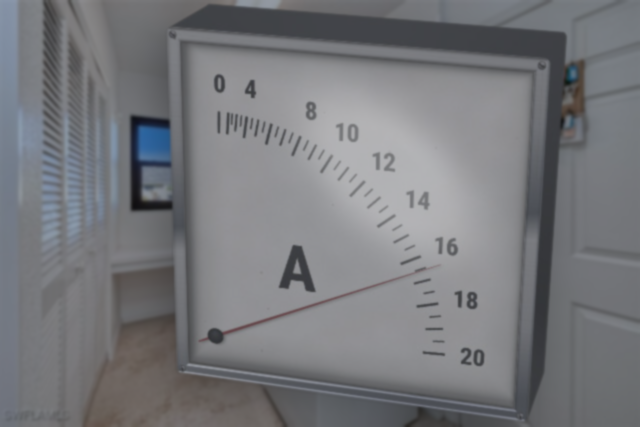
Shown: 16.5 A
